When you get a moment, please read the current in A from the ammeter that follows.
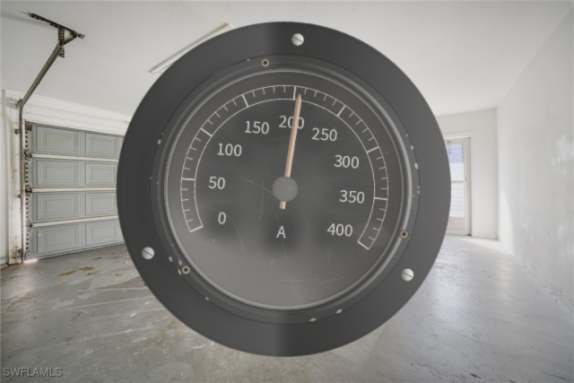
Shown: 205 A
